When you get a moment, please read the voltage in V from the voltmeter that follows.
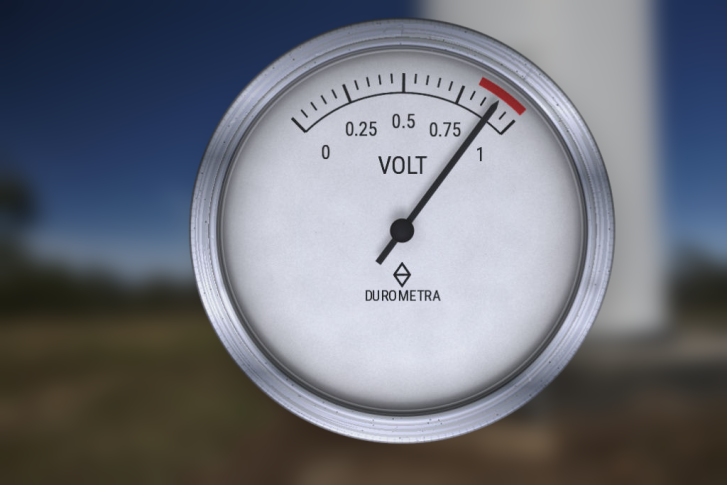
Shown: 0.9 V
